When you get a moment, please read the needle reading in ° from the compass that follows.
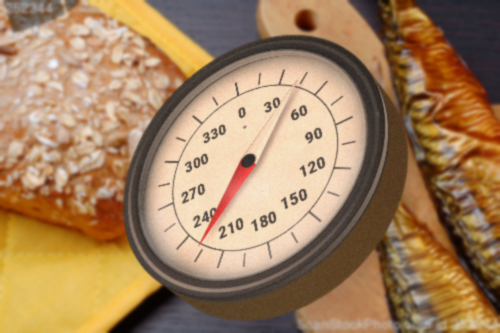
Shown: 225 °
